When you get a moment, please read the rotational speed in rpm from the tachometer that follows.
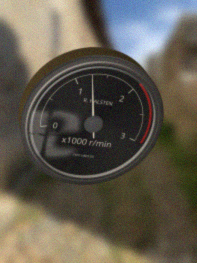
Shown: 1250 rpm
